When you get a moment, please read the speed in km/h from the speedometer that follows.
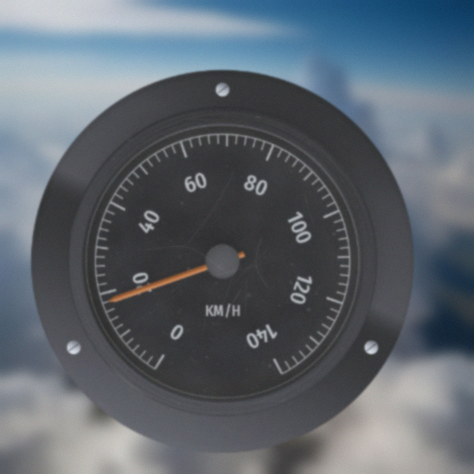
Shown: 18 km/h
